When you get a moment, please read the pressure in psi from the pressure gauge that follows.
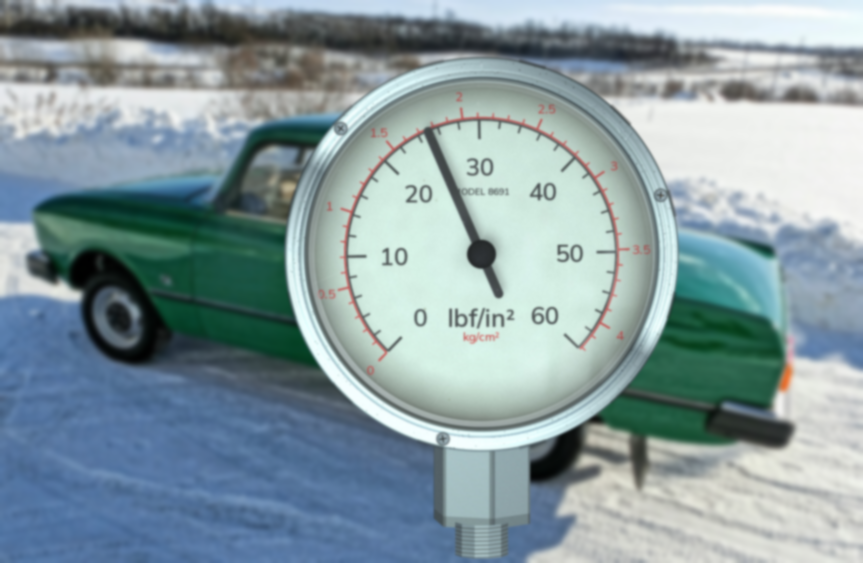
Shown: 25 psi
